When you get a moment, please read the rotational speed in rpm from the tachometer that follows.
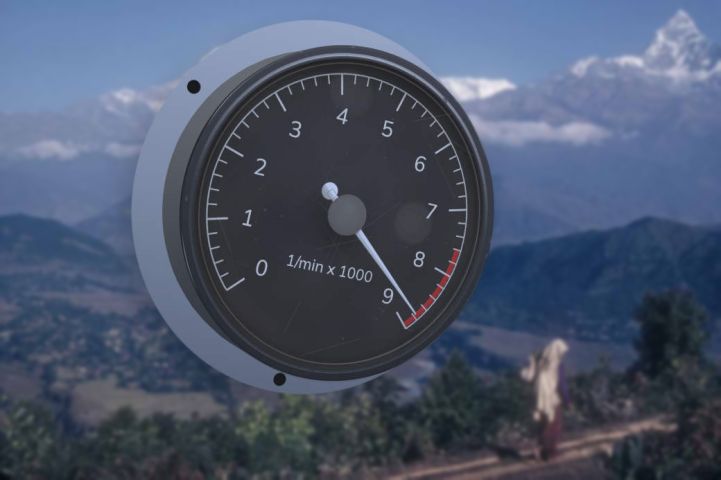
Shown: 8800 rpm
